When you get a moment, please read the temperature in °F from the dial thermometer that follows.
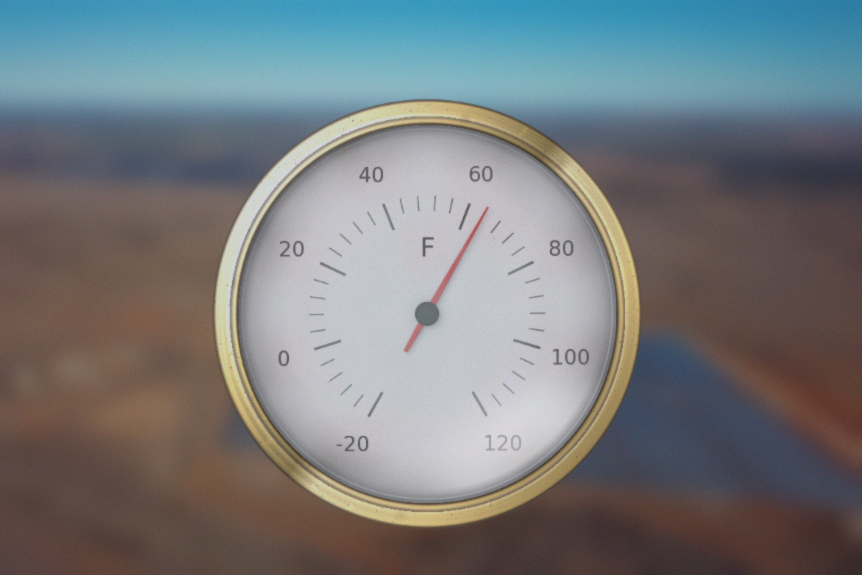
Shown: 64 °F
